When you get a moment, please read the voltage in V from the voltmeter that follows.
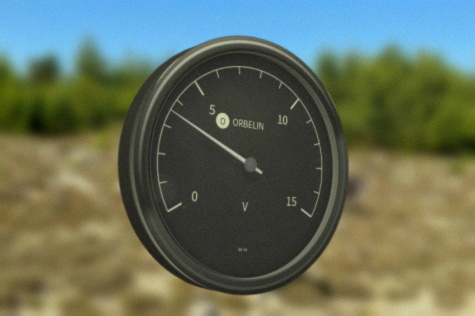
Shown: 3.5 V
